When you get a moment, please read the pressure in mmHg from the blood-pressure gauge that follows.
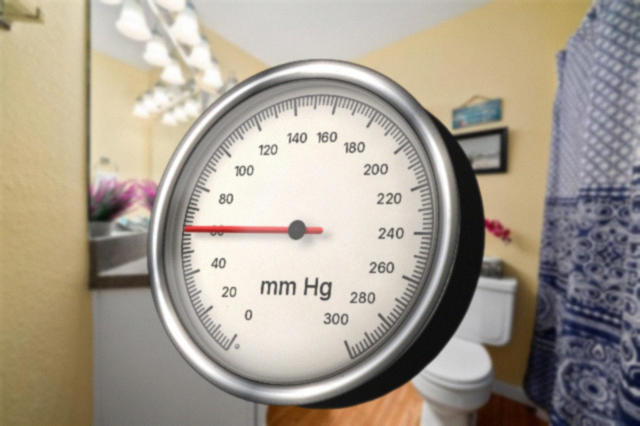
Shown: 60 mmHg
